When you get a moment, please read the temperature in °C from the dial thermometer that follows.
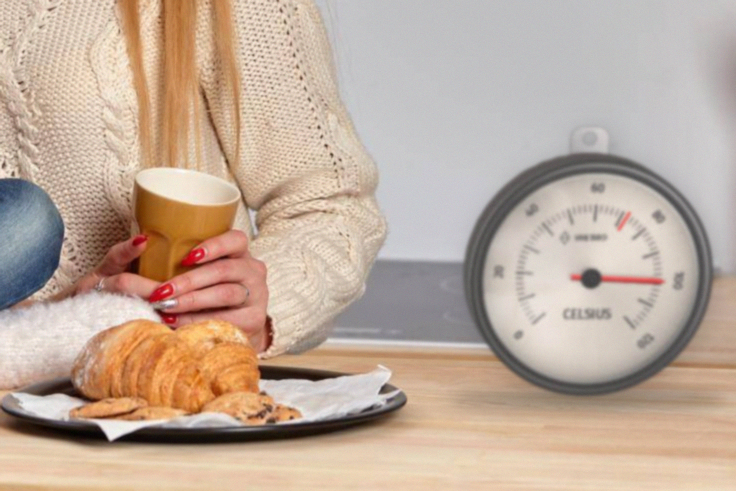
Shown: 100 °C
